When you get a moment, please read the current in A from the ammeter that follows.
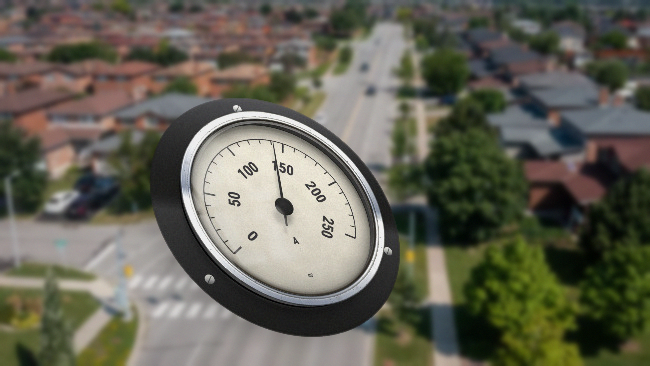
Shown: 140 A
